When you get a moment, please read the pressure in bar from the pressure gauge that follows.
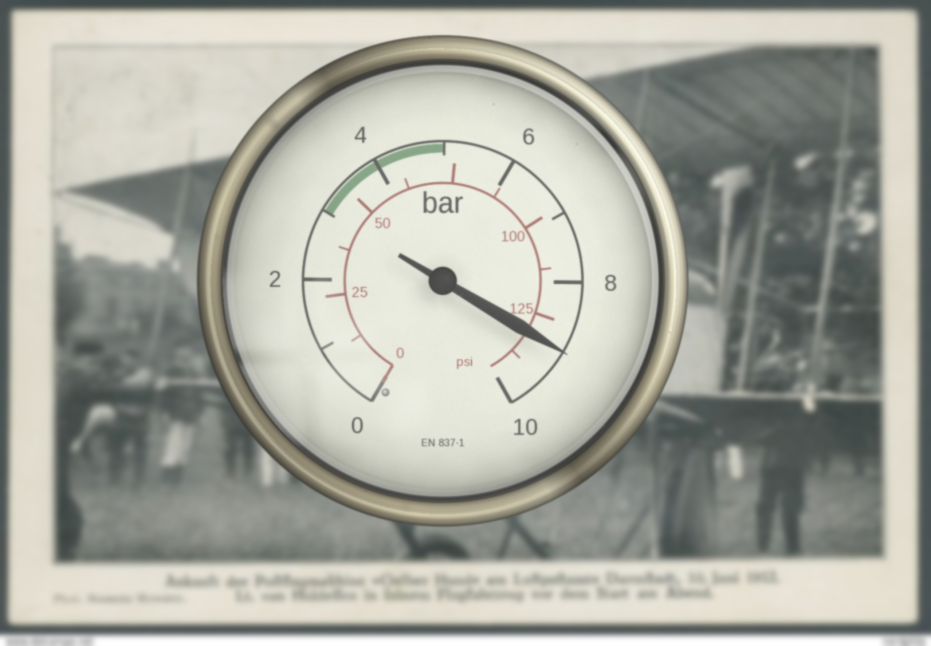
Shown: 9 bar
